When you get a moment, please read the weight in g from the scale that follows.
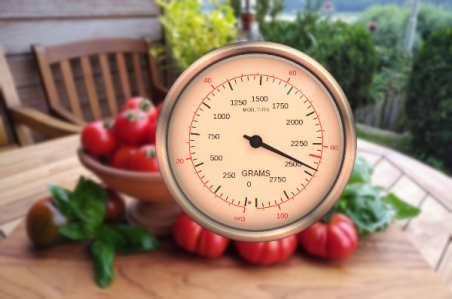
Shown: 2450 g
